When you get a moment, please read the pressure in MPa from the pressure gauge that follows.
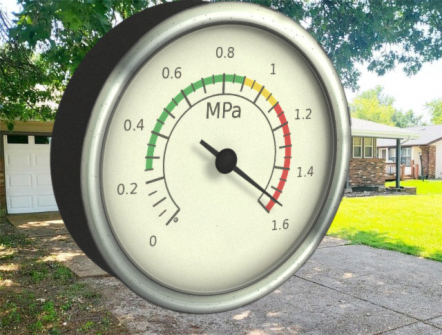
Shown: 1.55 MPa
